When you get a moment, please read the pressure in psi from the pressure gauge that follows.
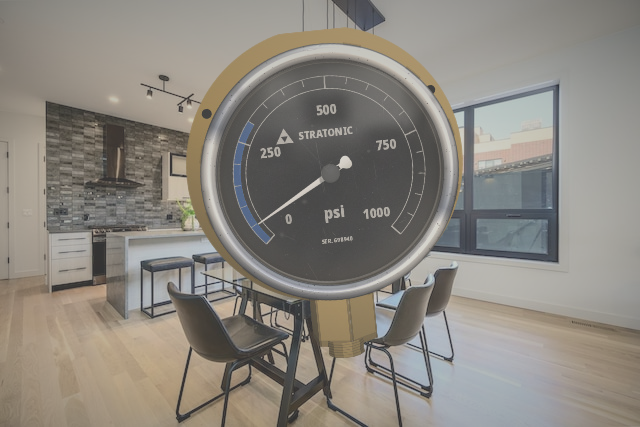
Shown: 50 psi
